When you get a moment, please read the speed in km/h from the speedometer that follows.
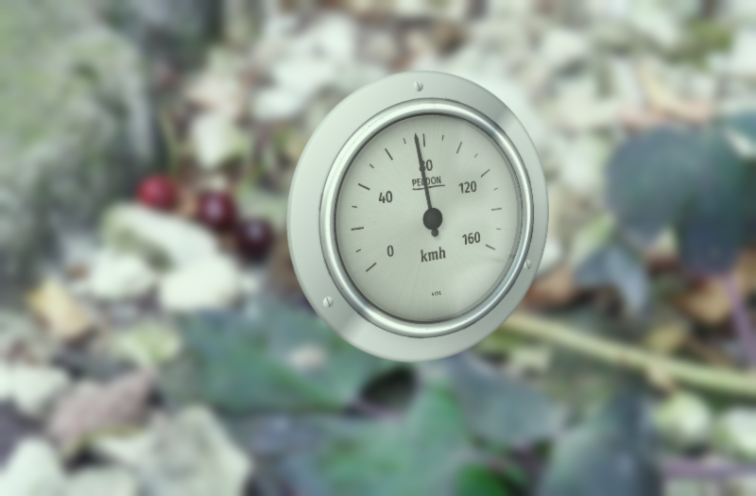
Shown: 75 km/h
